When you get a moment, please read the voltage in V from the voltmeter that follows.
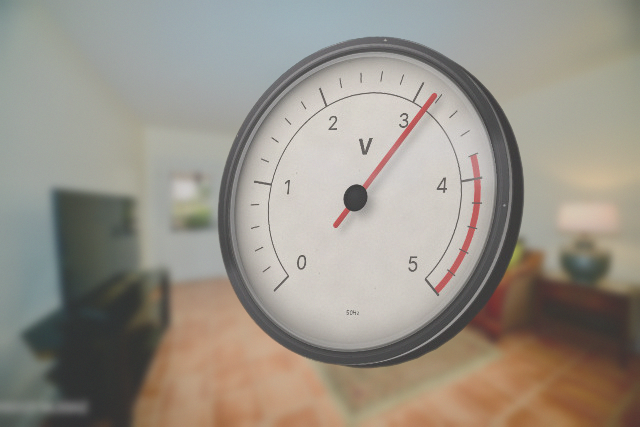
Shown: 3.2 V
